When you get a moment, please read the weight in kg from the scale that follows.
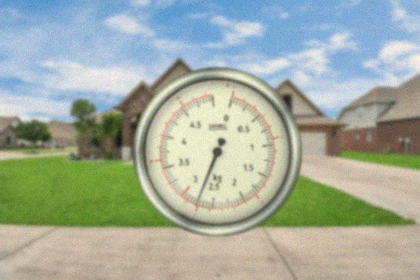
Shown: 2.75 kg
